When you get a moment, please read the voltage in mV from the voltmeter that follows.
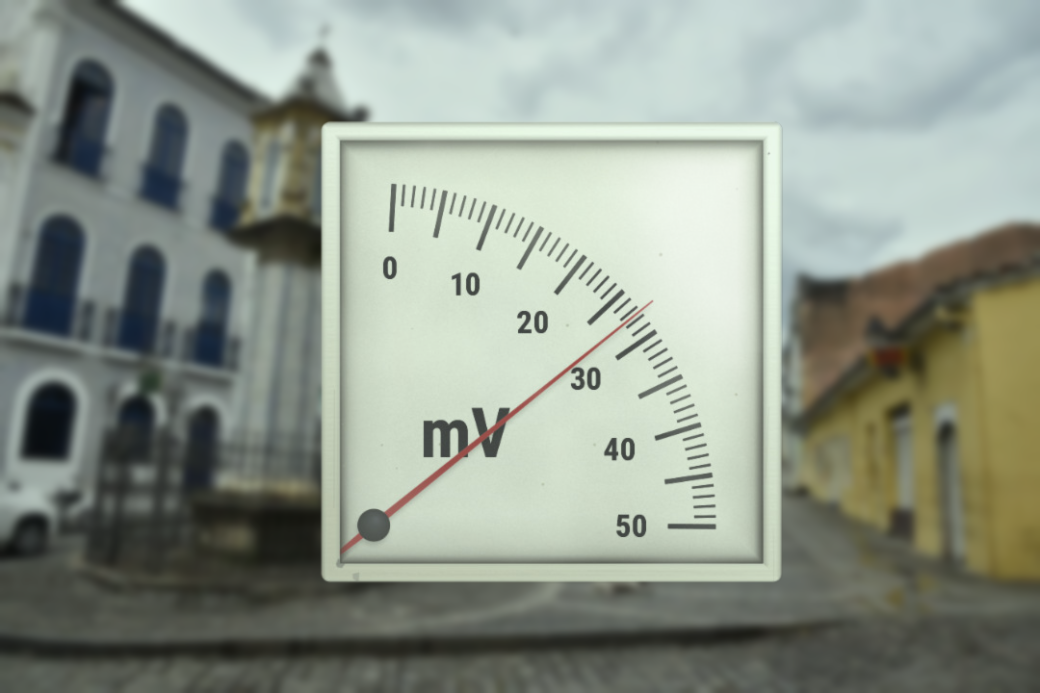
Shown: 27.5 mV
